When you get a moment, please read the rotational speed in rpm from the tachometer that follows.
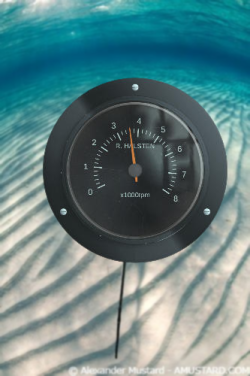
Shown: 3600 rpm
